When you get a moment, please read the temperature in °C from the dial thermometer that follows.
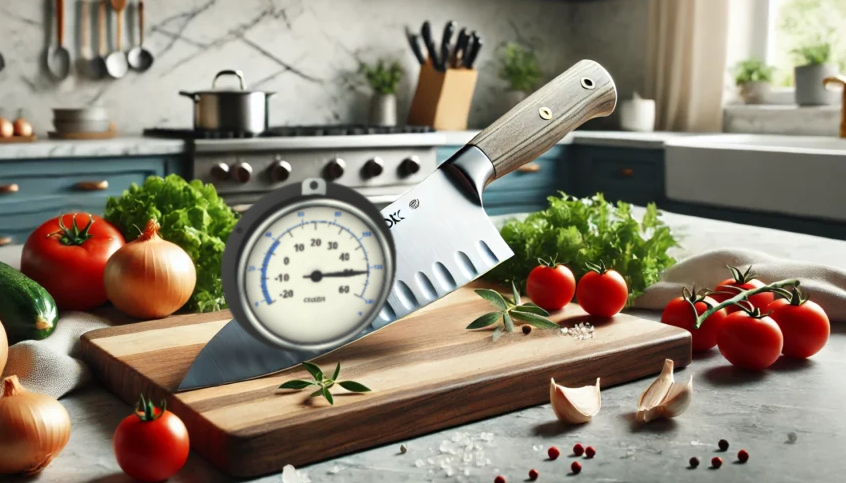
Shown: 50 °C
